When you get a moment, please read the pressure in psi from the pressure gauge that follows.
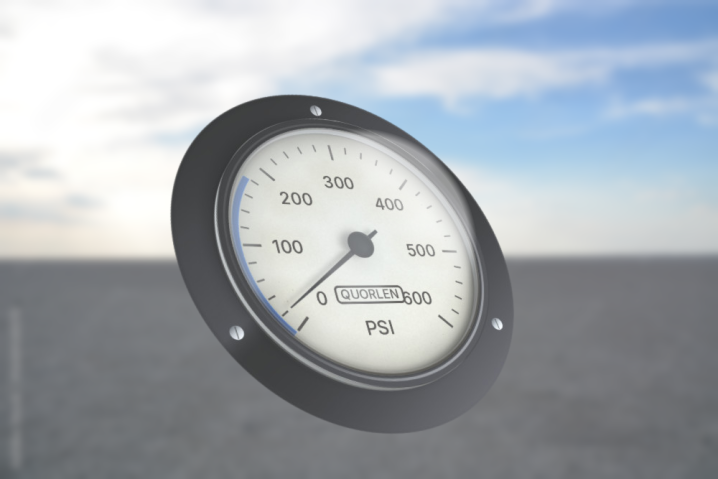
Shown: 20 psi
